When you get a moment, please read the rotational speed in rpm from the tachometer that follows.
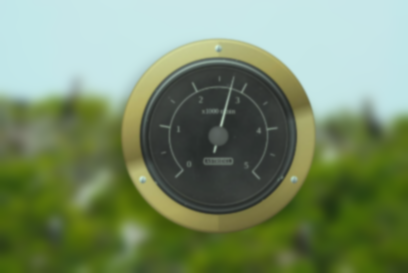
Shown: 2750 rpm
